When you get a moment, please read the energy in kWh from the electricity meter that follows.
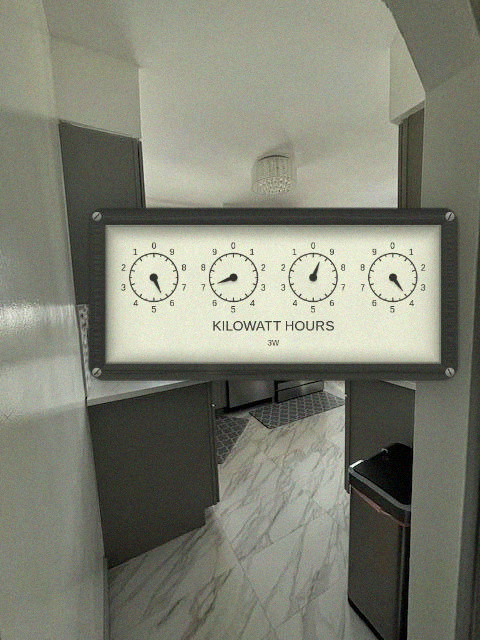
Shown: 5694 kWh
